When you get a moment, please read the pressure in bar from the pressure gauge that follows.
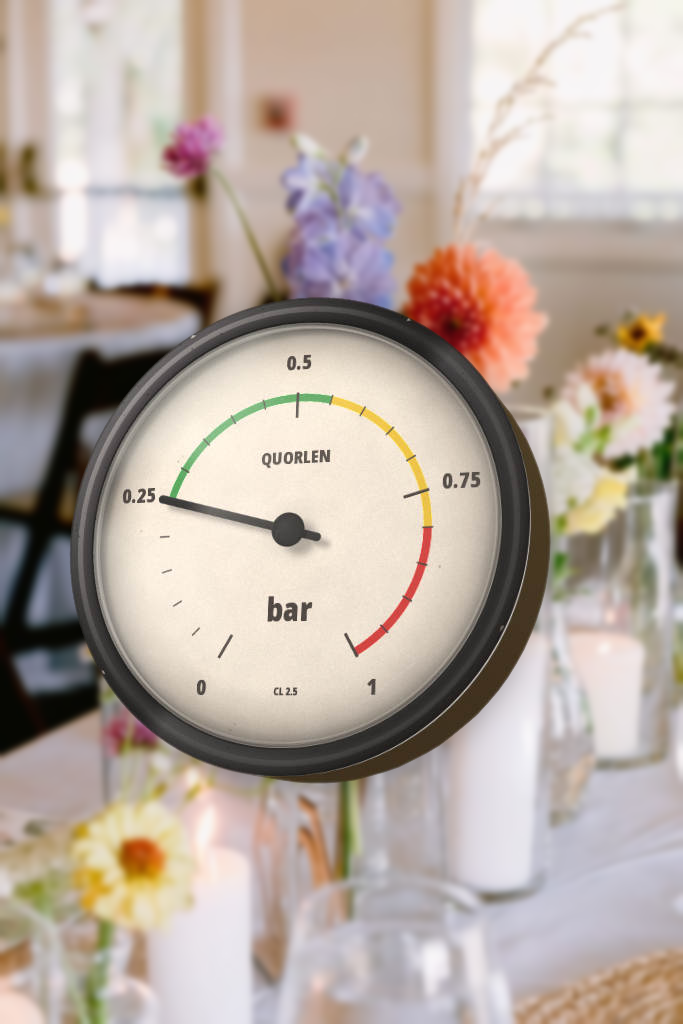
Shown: 0.25 bar
